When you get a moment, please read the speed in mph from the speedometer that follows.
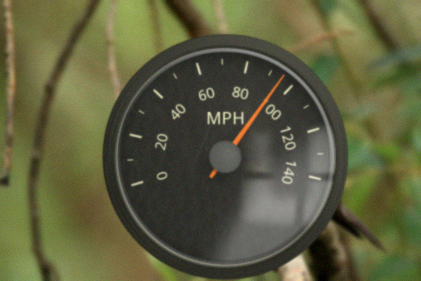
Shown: 95 mph
